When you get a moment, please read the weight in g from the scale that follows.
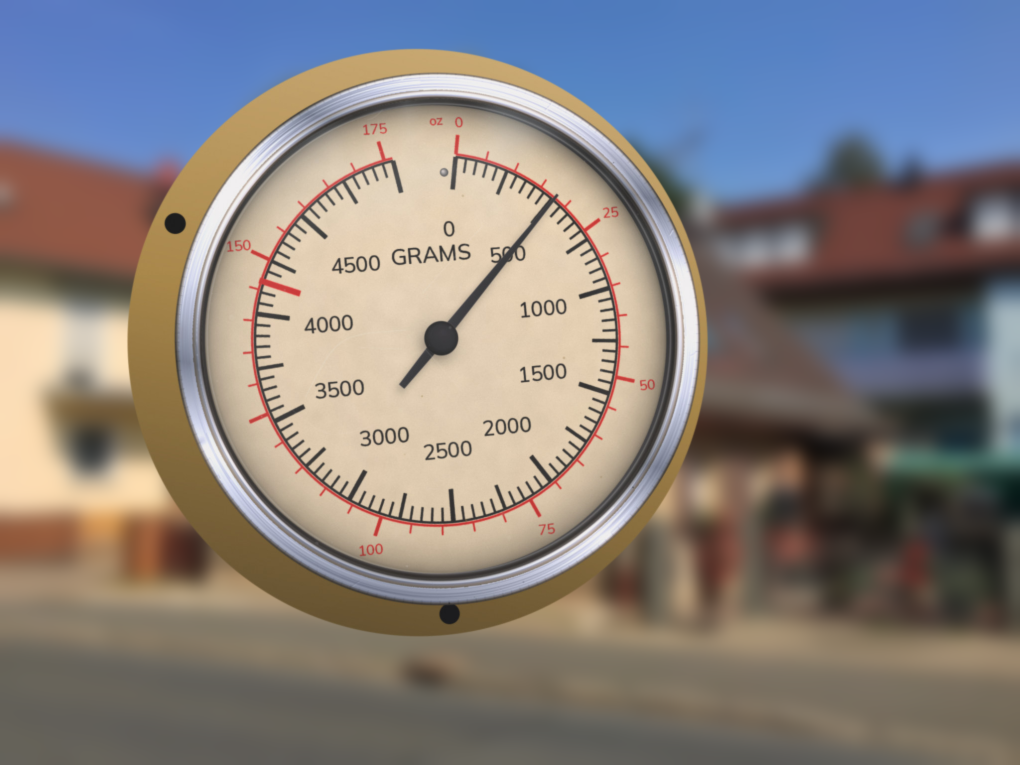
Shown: 500 g
